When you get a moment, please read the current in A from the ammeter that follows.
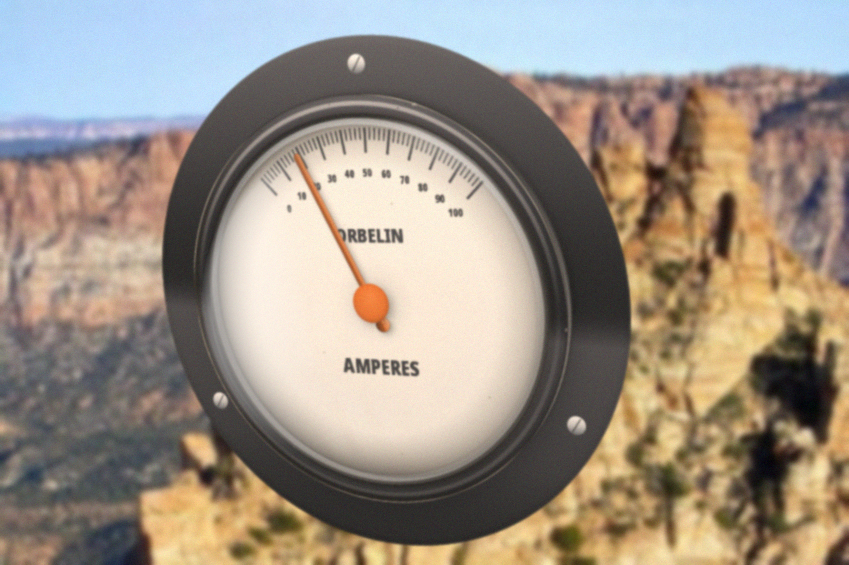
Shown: 20 A
